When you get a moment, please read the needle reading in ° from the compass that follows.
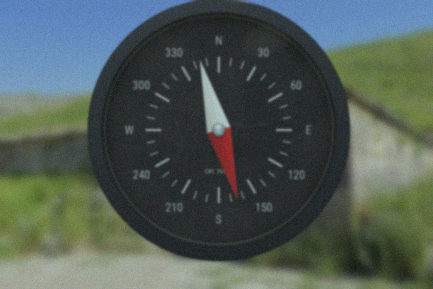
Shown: 165 °
